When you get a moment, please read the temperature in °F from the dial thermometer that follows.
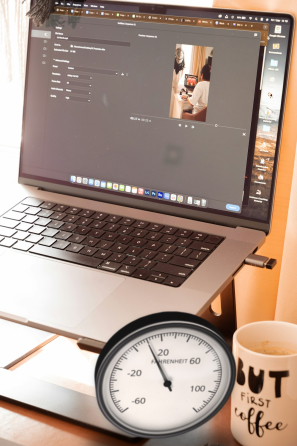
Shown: 10 °F
